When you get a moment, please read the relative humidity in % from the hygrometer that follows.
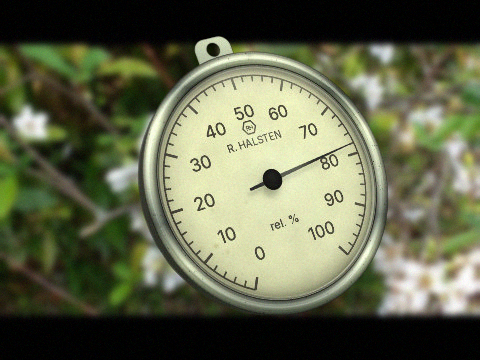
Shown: 78 %
